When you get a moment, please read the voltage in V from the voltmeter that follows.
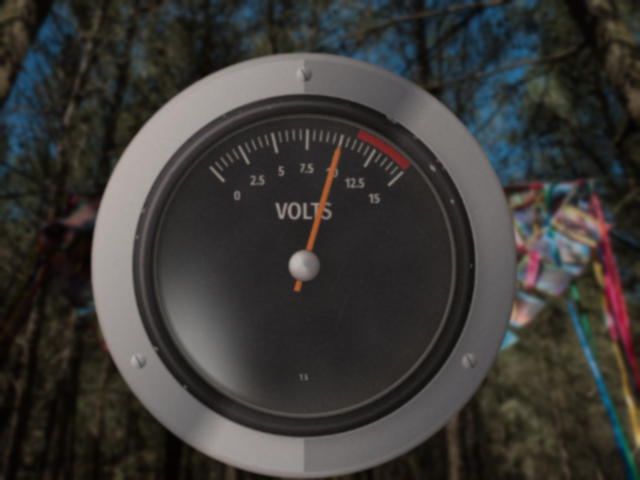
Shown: 10 V
